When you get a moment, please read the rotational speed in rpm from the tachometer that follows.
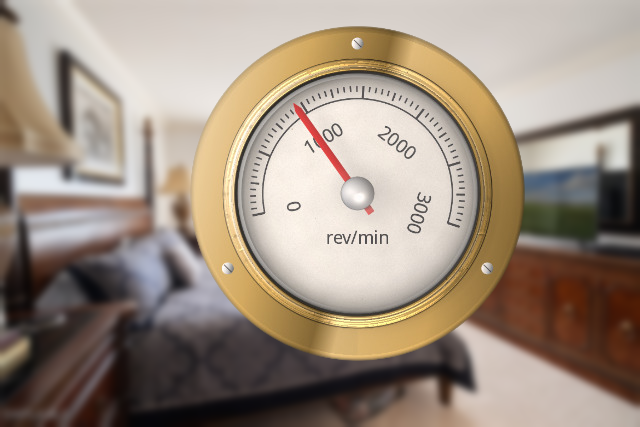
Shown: 950 rpm
